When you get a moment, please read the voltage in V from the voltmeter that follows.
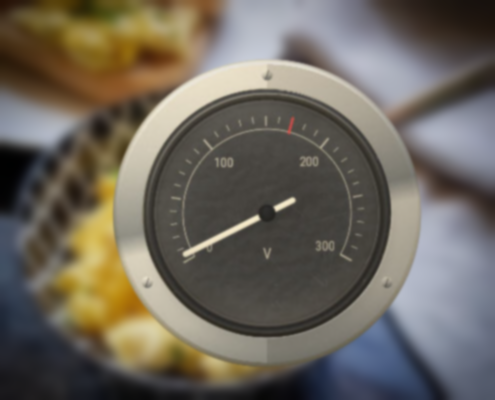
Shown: 5 V
